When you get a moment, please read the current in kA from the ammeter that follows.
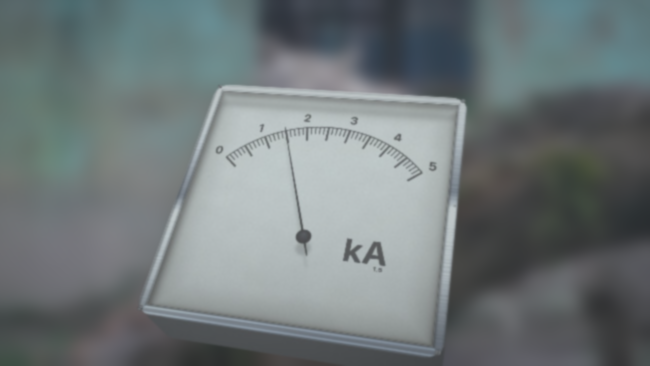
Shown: 1.5 kA
